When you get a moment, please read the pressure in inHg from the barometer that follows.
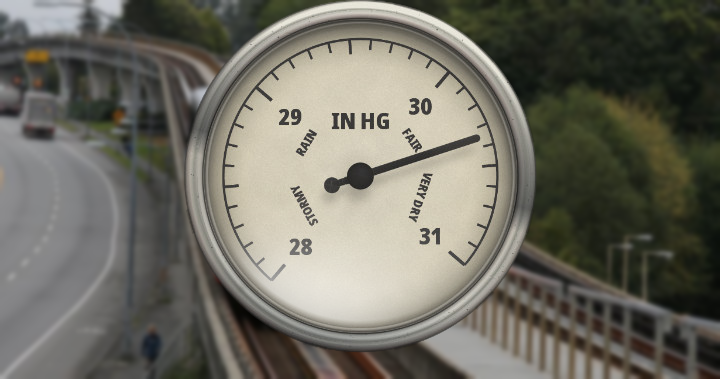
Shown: 30.35 inHg
